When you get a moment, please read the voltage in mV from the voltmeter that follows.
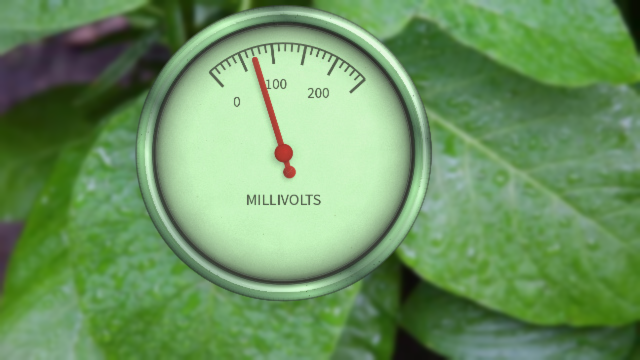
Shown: 70 mV
